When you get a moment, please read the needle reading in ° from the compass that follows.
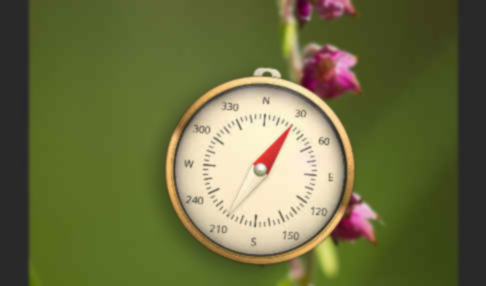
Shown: 30 °
